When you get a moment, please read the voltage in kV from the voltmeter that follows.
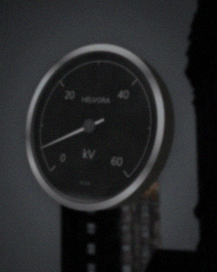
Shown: 5 kV
